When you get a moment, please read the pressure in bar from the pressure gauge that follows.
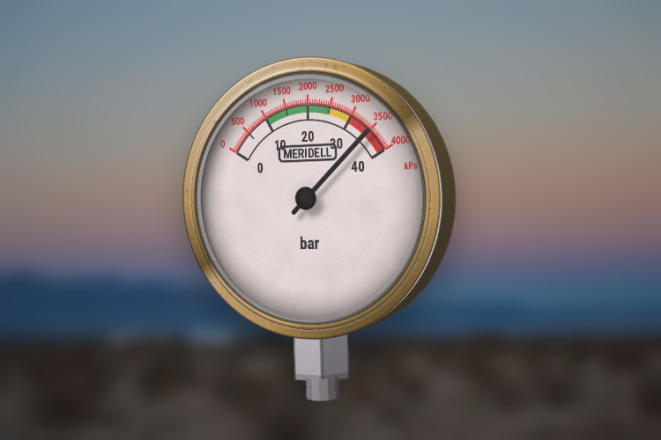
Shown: 35 bar
